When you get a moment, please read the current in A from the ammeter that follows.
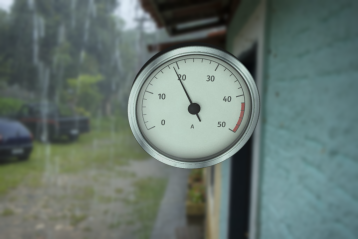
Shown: 19 A
